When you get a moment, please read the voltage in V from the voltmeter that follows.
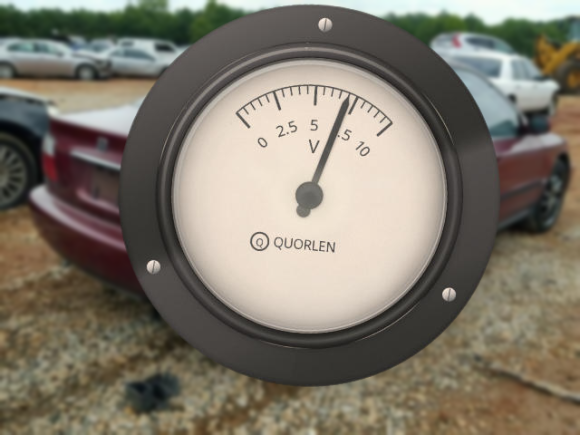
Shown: 7 V
